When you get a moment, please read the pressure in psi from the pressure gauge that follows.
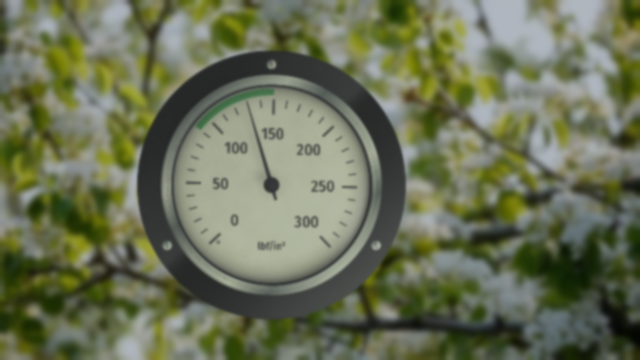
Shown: 130 psi
